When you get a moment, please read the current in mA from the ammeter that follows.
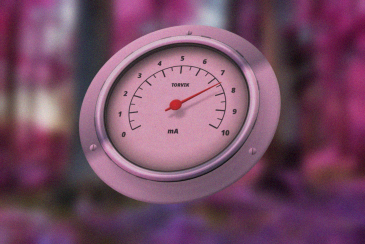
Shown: 7.5 mA
